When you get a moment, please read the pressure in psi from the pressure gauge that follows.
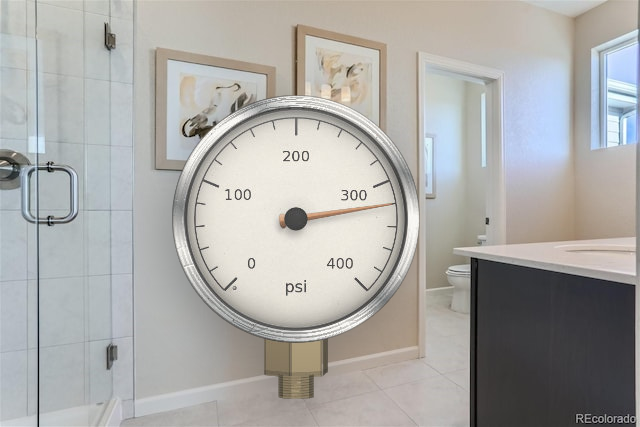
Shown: 320 psi
